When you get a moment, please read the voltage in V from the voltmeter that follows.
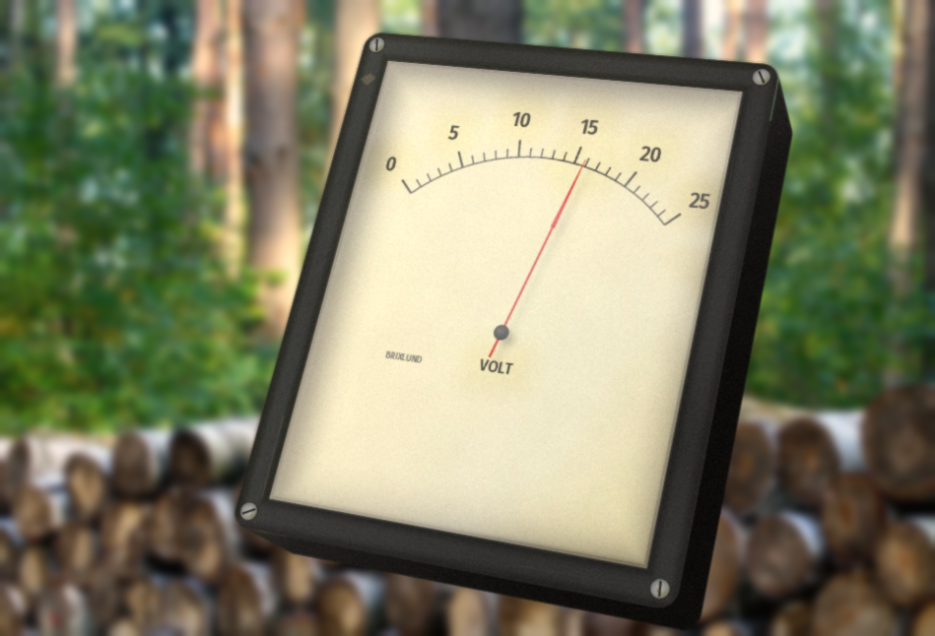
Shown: 16 V
